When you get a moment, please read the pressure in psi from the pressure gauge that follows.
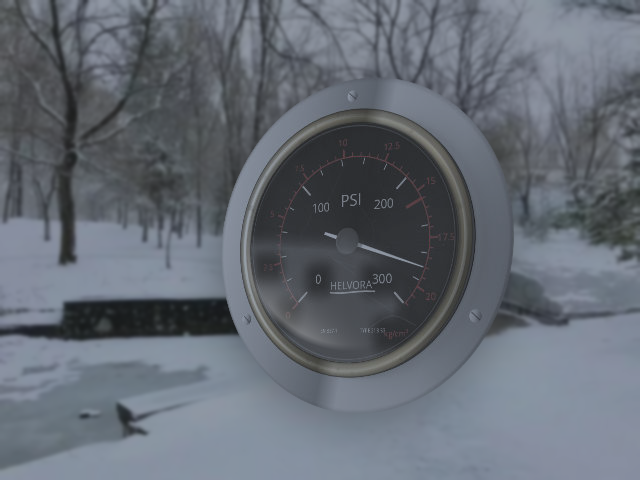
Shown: 270 psi
